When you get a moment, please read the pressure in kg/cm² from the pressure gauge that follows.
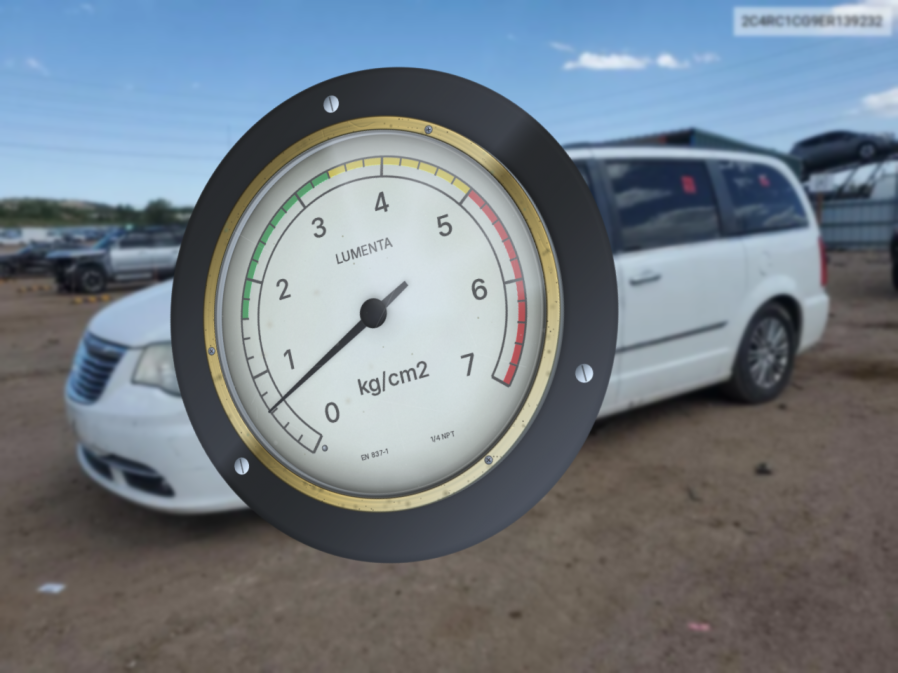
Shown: 0.6 kg/cm²
